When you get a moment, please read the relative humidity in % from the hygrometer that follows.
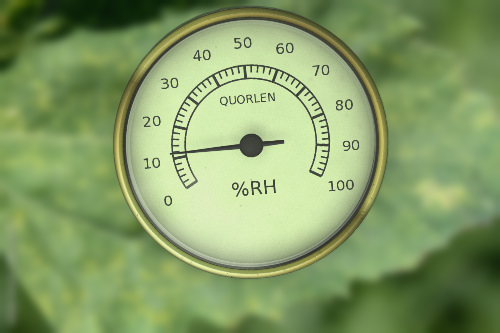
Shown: 12 %
